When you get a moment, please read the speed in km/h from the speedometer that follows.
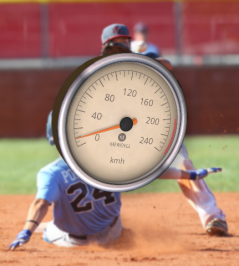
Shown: 10 km/h
